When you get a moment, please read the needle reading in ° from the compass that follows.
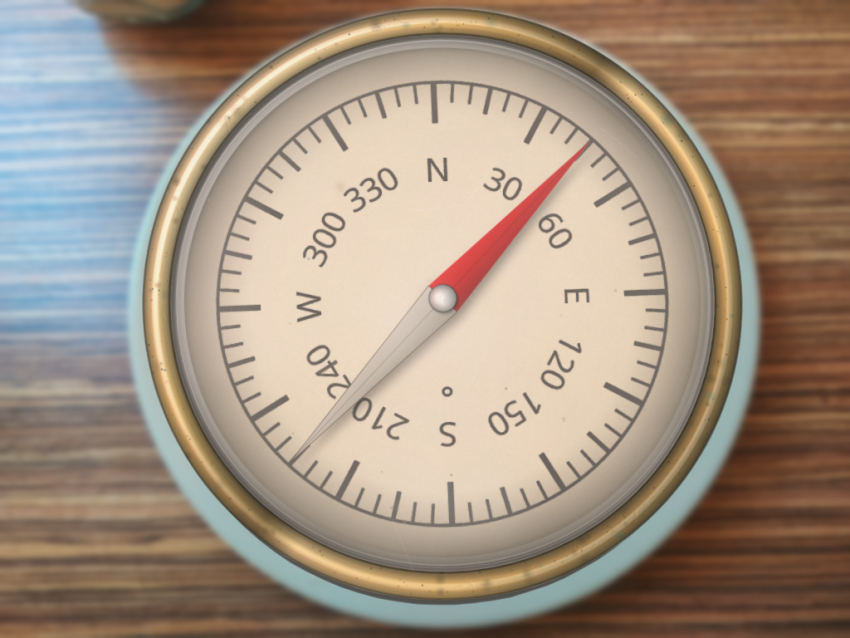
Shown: 45 °
